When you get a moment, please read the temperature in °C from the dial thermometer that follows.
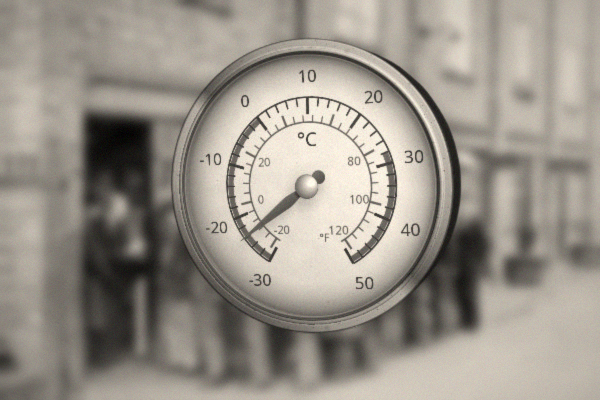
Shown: -24 °C
